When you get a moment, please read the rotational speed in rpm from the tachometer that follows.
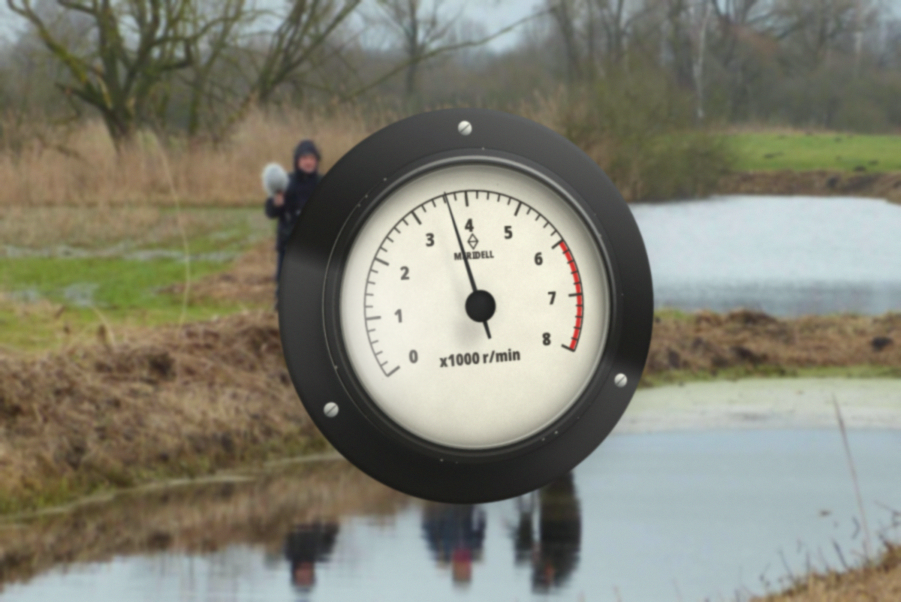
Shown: 3600 rpm
